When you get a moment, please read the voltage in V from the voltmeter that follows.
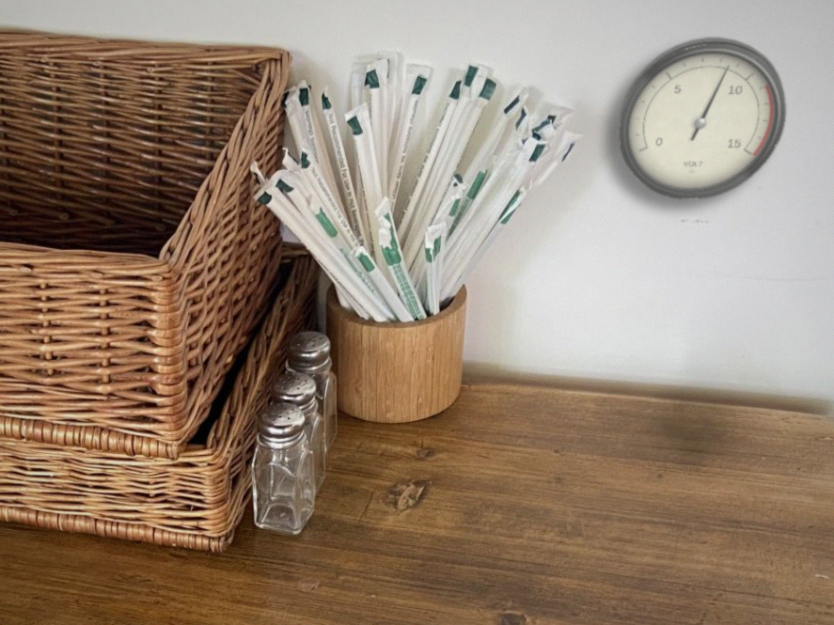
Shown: 8.5 V
